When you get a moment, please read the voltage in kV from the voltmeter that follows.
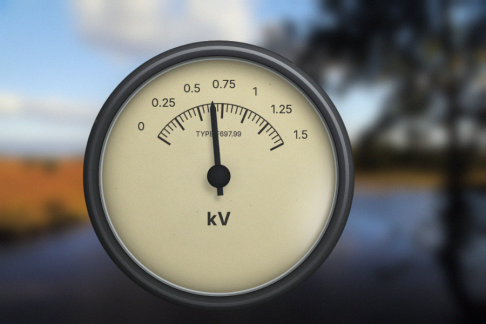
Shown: 0.65 kV
